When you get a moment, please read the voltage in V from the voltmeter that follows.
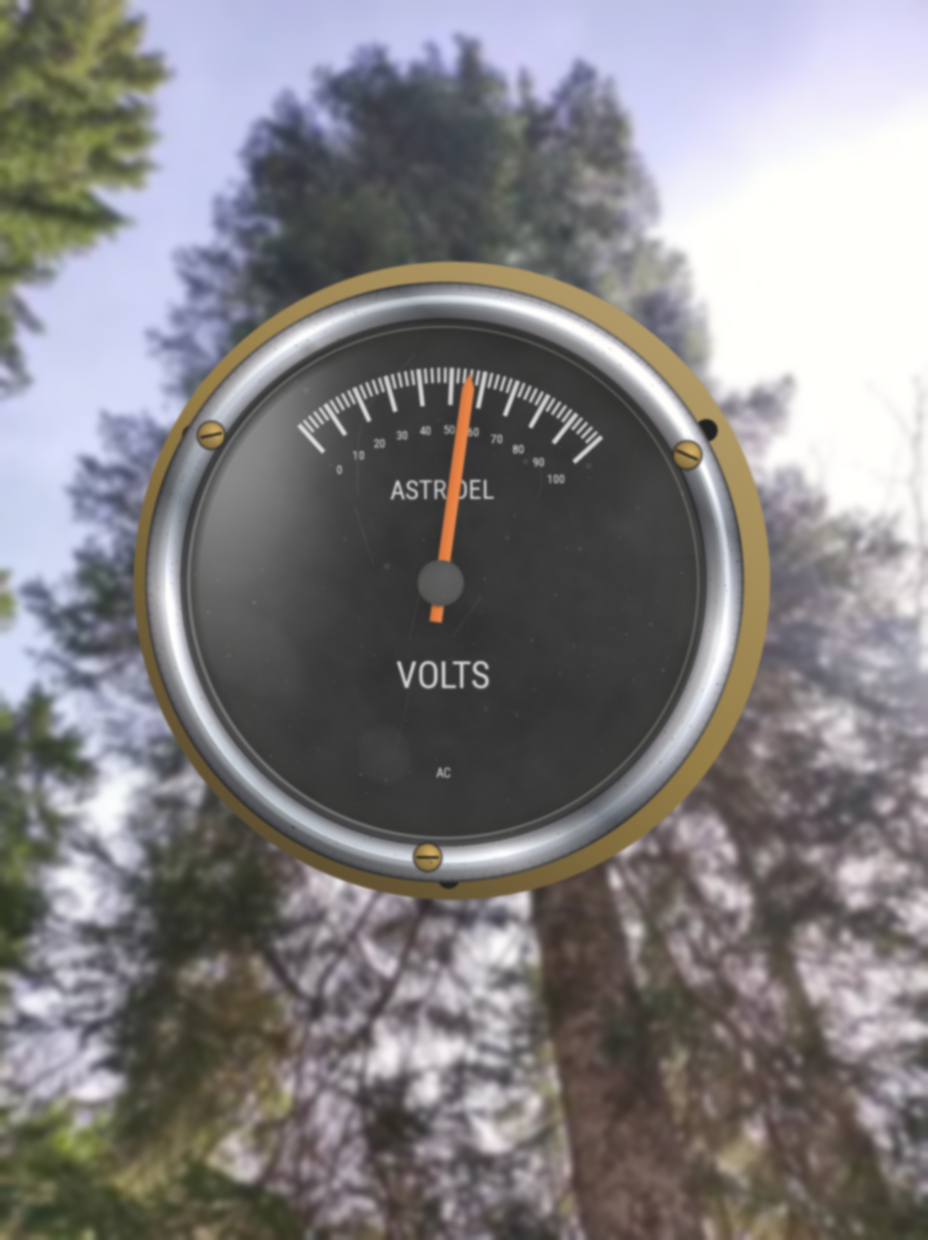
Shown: 56 V
